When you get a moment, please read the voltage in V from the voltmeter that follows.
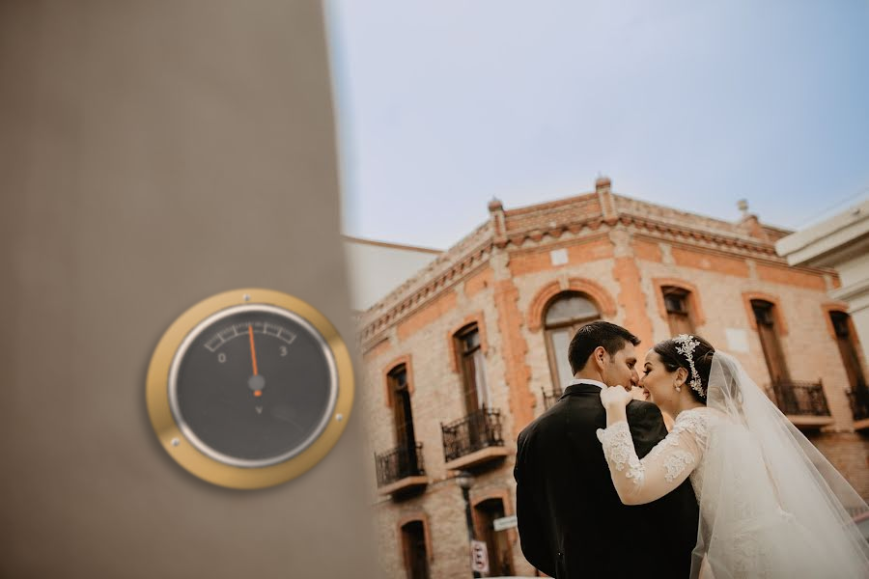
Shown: 1.5 V
